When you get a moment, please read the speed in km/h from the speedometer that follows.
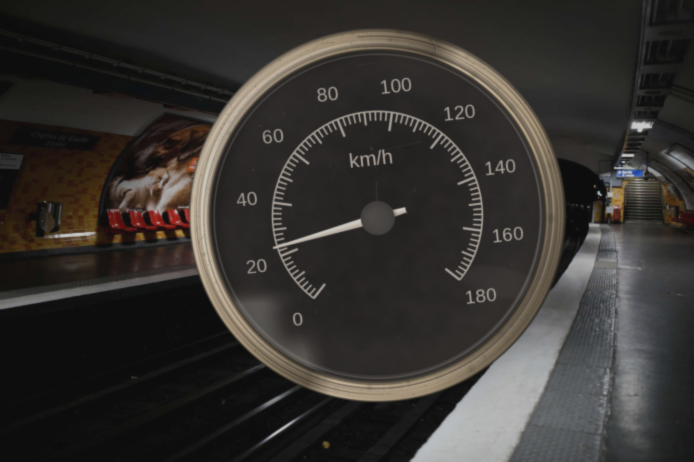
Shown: 24 km/h
